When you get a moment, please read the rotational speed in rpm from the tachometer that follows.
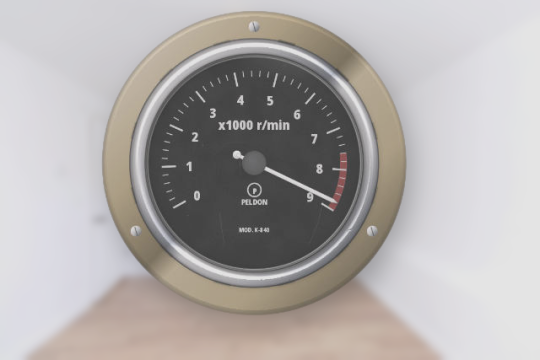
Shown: 8800 rpm
